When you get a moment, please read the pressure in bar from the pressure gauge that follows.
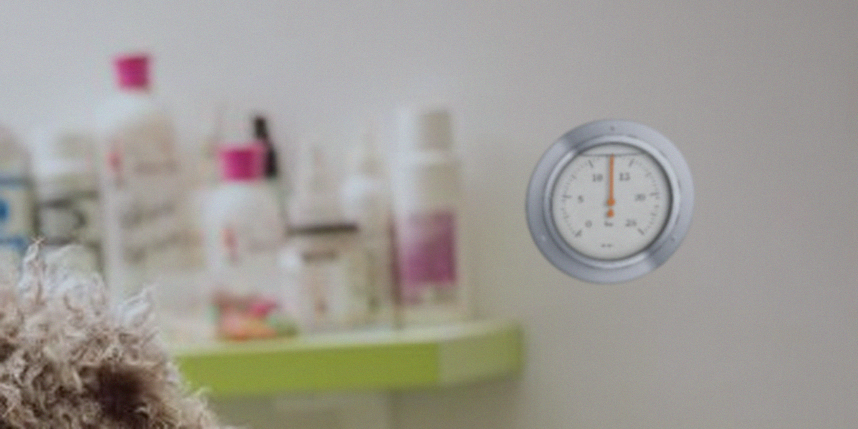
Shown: 12.5 bar
